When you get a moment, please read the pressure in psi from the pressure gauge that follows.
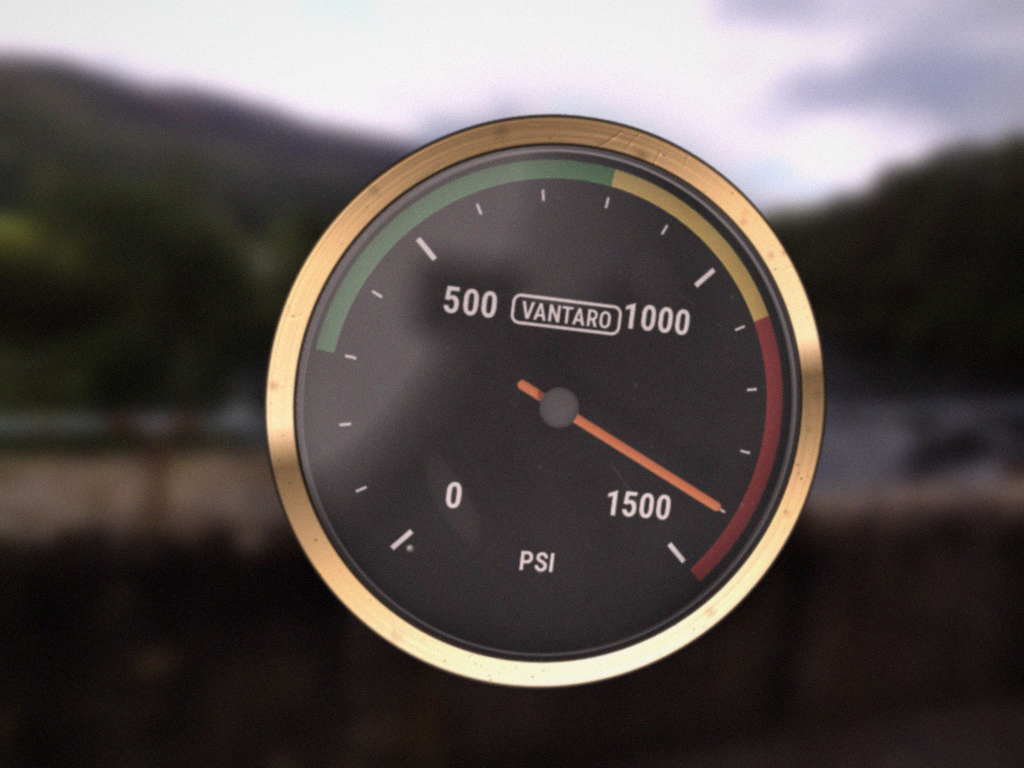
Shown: 1400 psi
